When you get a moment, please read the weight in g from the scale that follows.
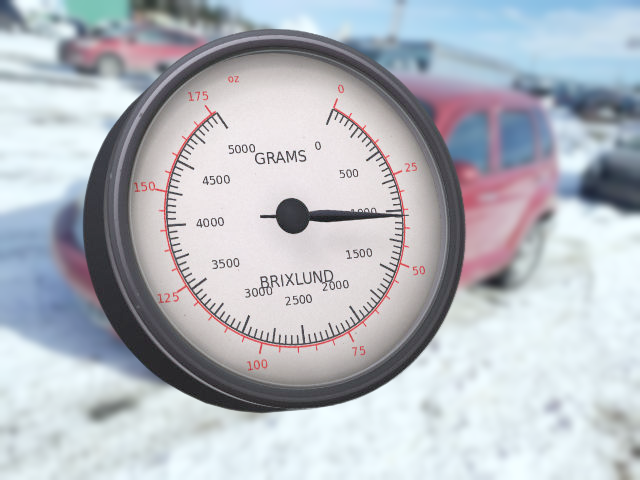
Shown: 1050 g
